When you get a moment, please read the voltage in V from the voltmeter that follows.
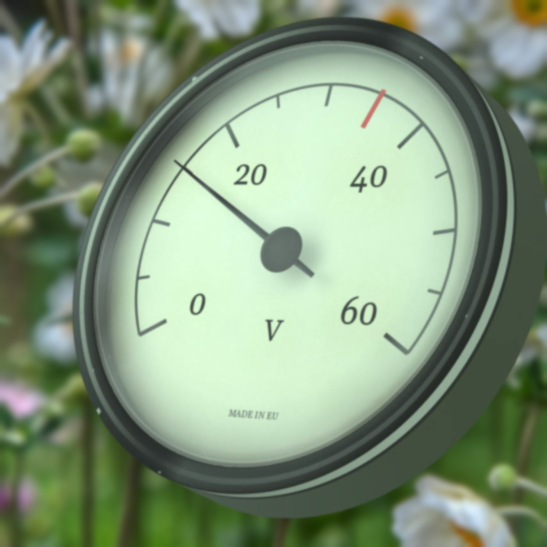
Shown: 15 V
